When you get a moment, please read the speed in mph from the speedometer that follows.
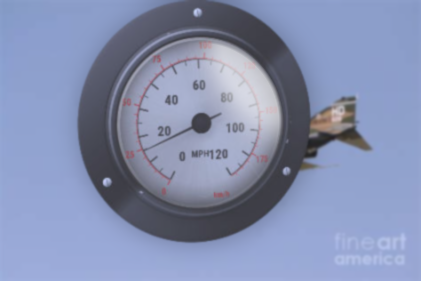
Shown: 15 mph
